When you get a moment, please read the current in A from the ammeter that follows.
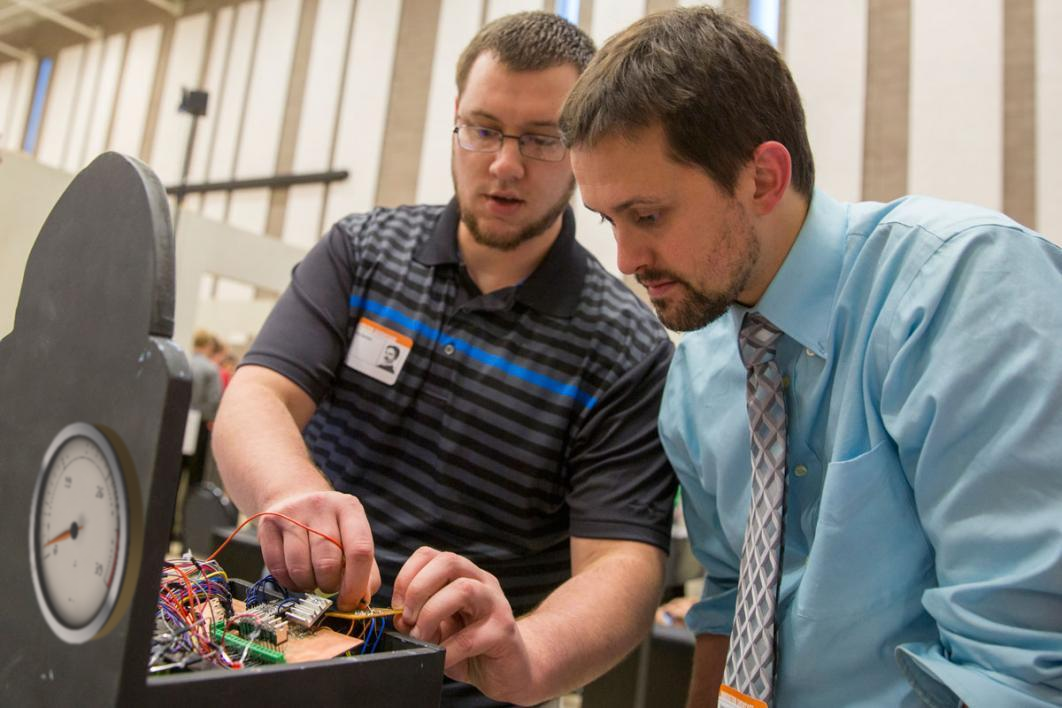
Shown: 1 A
